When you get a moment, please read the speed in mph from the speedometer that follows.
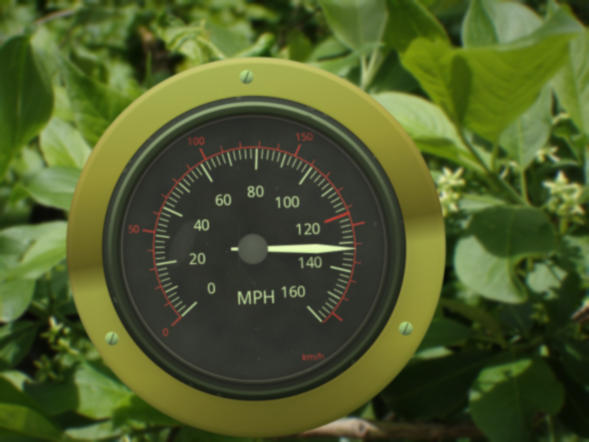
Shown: 132 mph
